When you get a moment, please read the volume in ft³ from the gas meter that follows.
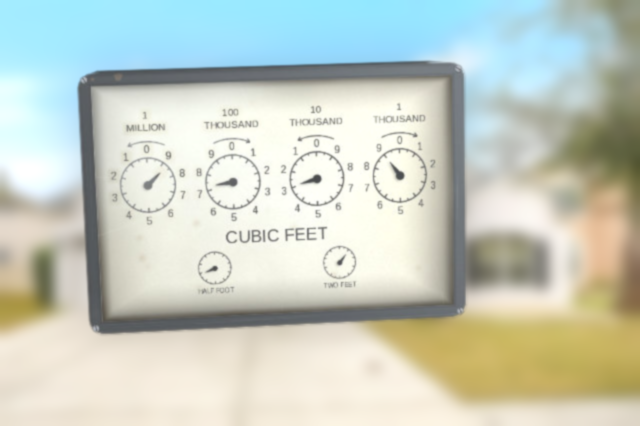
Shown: 872900 ft³
